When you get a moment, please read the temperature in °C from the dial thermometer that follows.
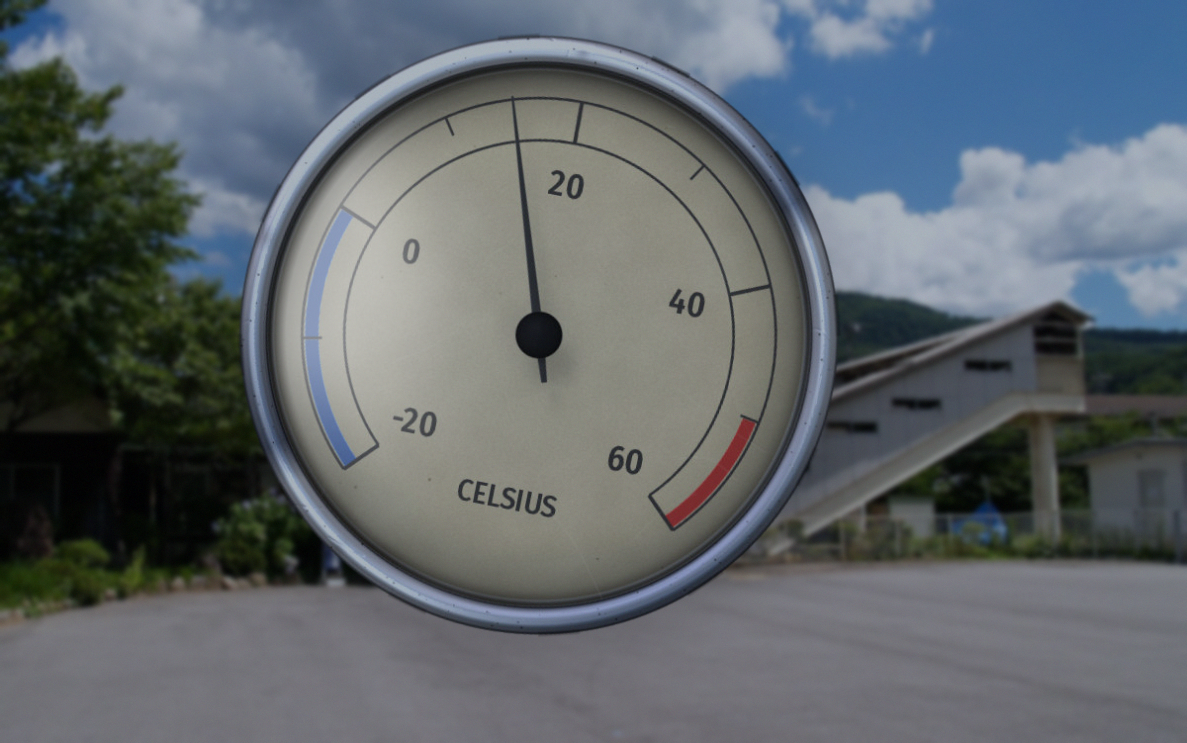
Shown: 15 °C
